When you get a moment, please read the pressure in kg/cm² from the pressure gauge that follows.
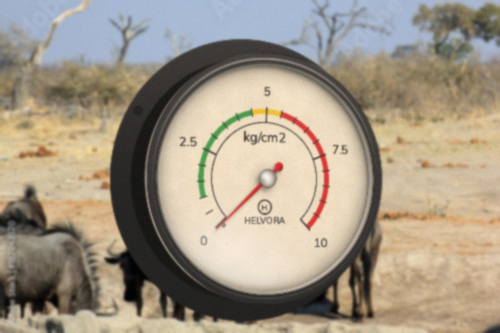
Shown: 0 kg/cm²
